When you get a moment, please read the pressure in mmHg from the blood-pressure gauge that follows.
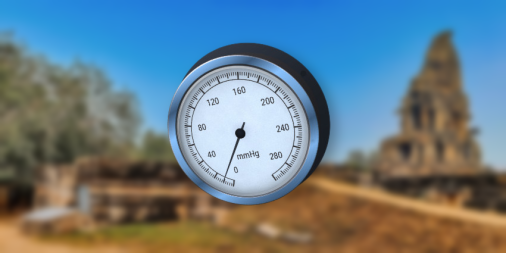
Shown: 10 mmHg
